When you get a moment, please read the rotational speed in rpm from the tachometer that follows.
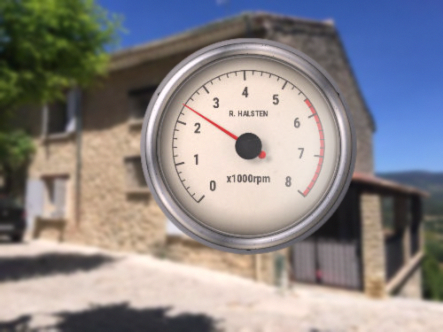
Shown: 2400 rpm
